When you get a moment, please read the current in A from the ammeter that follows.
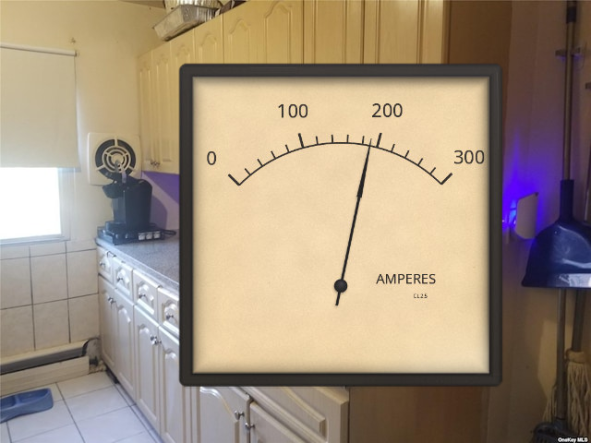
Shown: 190 A
